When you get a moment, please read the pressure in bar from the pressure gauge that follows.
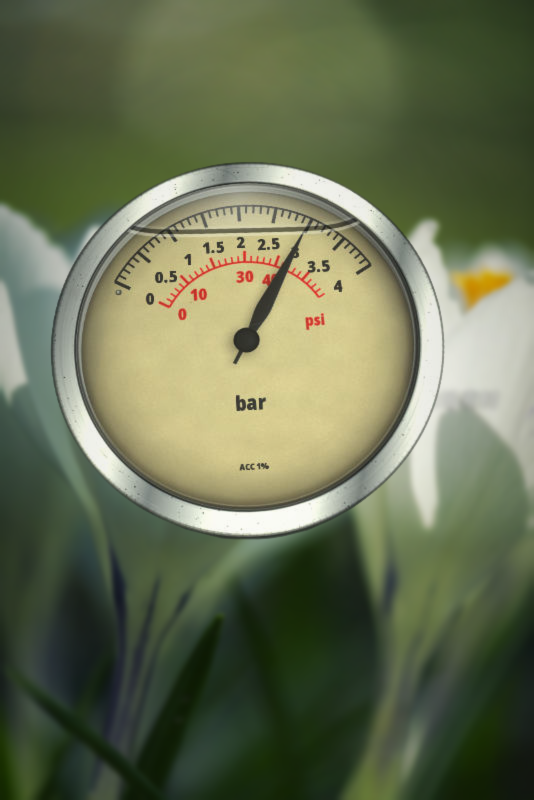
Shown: 3 bar
